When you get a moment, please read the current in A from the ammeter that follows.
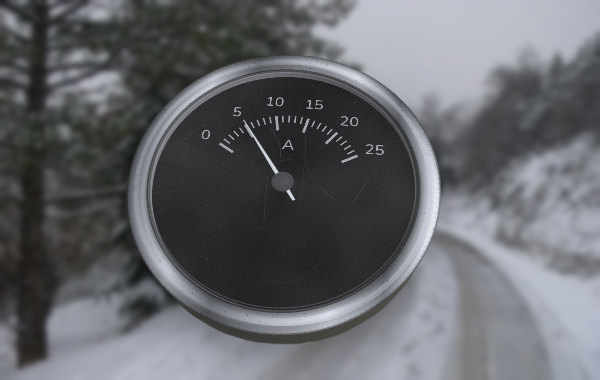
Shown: 5 A
